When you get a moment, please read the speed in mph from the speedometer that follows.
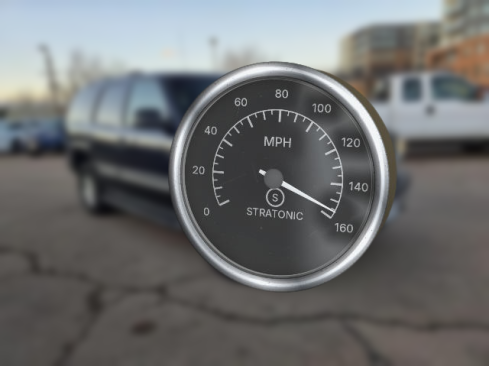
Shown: 155 mph
